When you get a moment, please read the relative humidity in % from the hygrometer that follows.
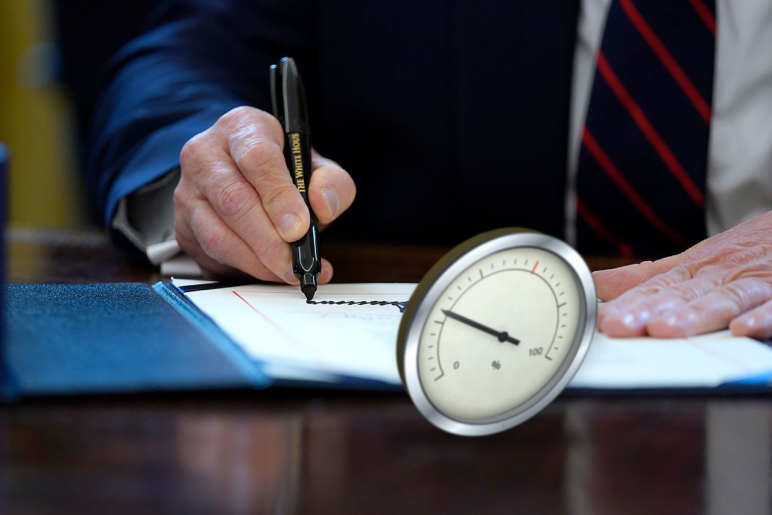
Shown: 24 %
